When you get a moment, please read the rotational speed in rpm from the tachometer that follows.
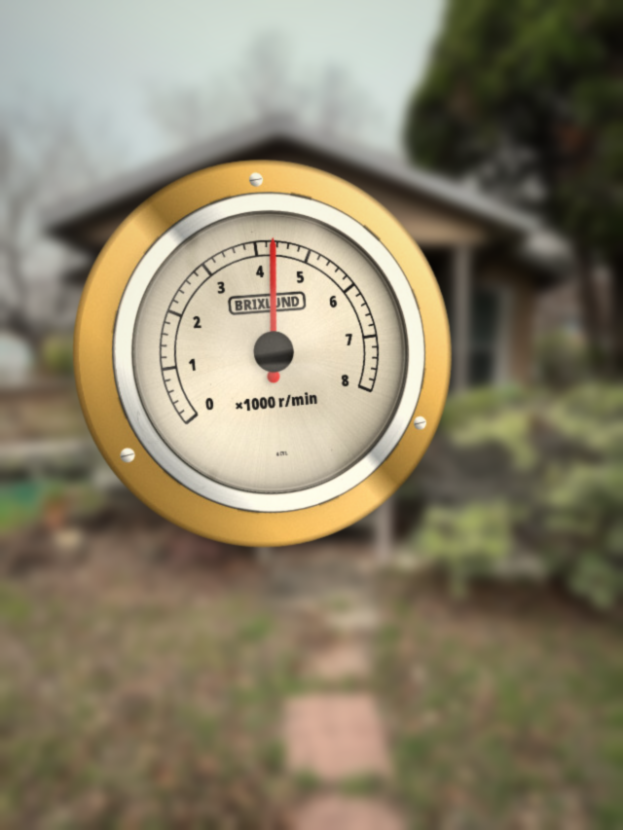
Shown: 4300 rpm
